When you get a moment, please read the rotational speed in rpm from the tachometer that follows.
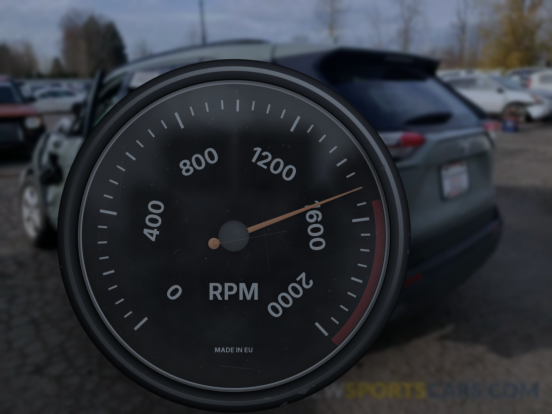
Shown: 1500 rpm
